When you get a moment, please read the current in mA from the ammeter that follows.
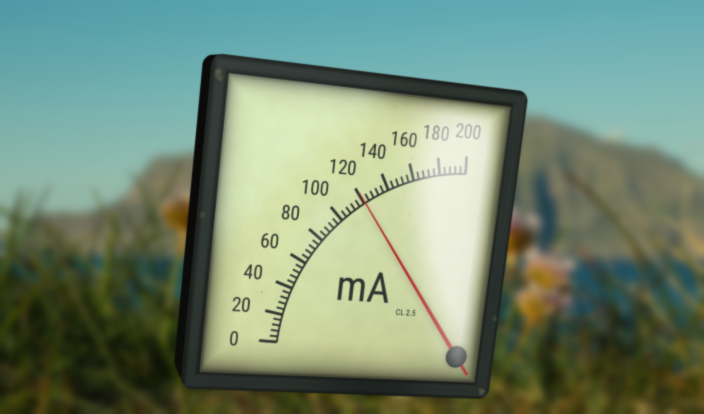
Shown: 120 mA
